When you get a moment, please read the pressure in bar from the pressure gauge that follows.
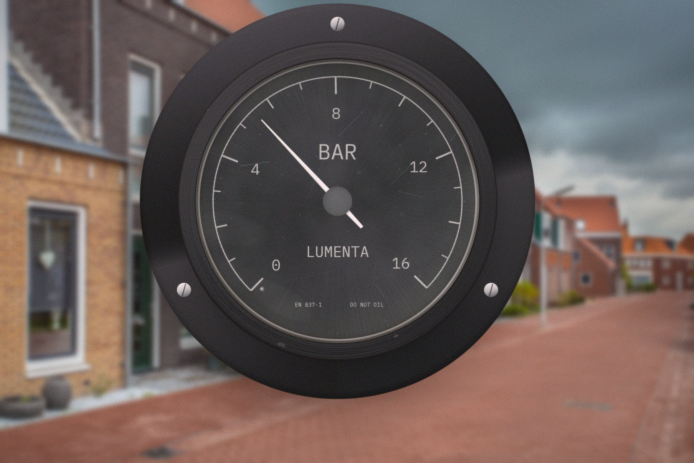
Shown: 5.5 bar
